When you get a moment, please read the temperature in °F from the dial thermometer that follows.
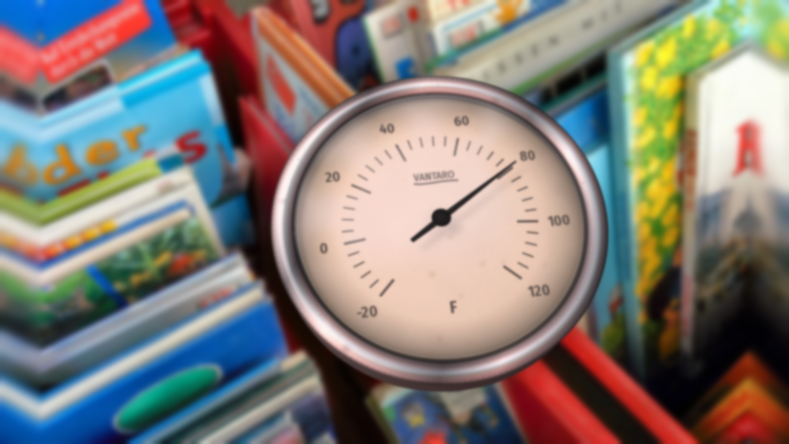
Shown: 80 °F
